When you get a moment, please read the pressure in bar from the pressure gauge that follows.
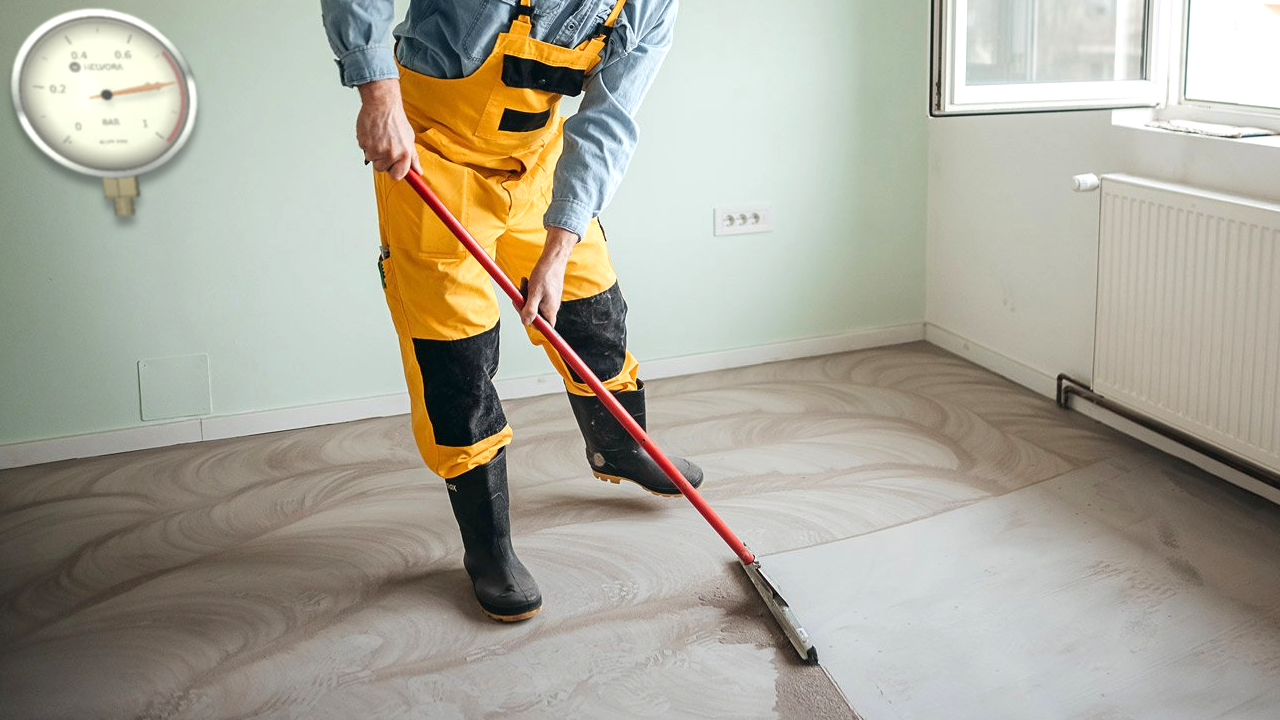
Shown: 0.8 bar
